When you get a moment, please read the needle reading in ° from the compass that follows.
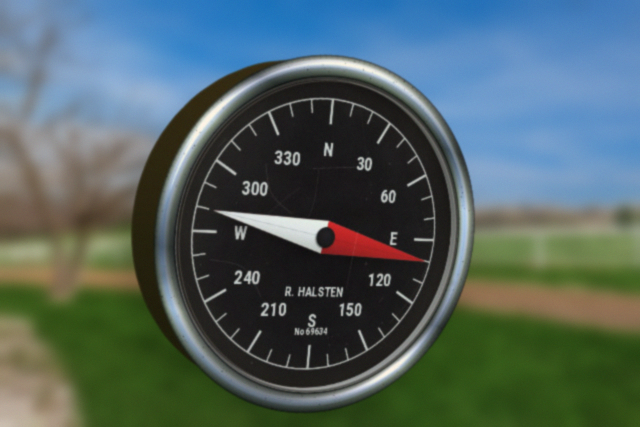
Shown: 100 °
